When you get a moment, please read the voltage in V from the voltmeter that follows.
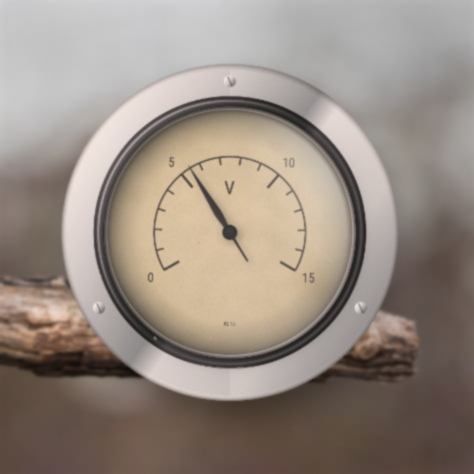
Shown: 5.5 V
